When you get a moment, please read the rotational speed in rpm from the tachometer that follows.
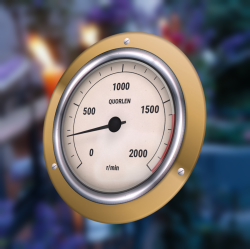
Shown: 250 rpm
